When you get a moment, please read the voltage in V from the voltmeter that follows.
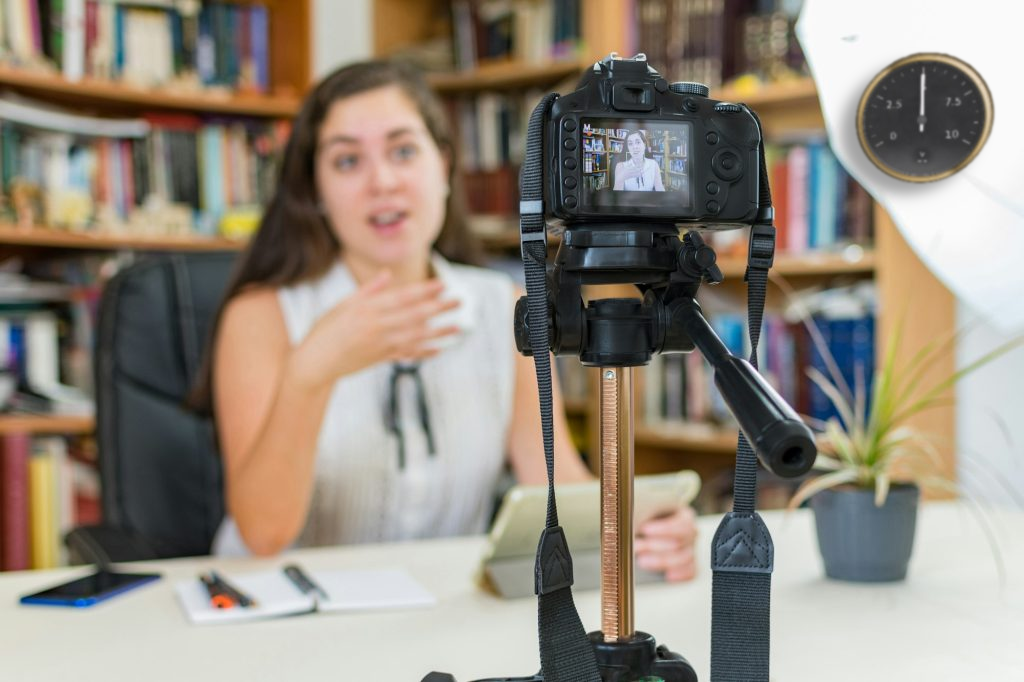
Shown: 5 V
